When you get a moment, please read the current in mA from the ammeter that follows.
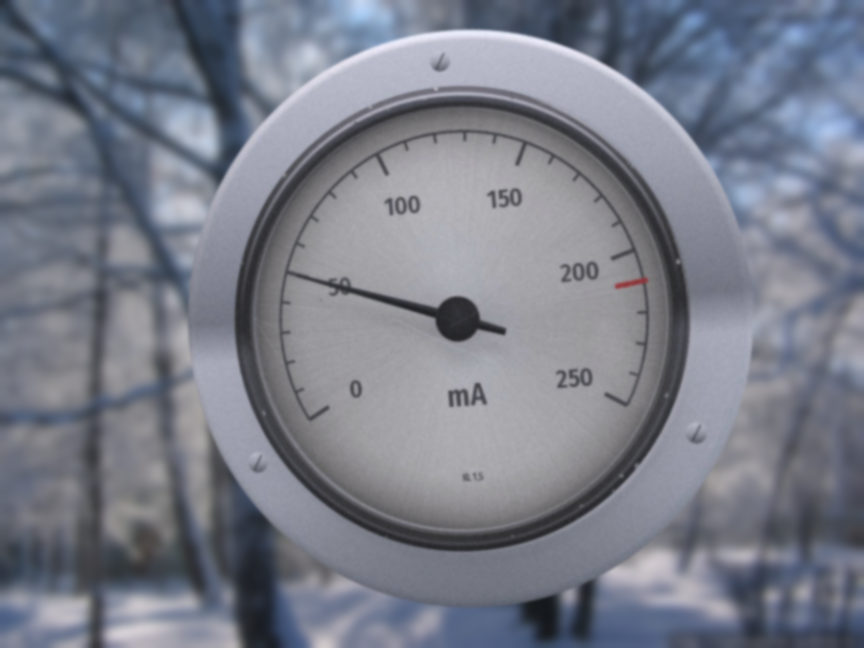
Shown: 50 mA
